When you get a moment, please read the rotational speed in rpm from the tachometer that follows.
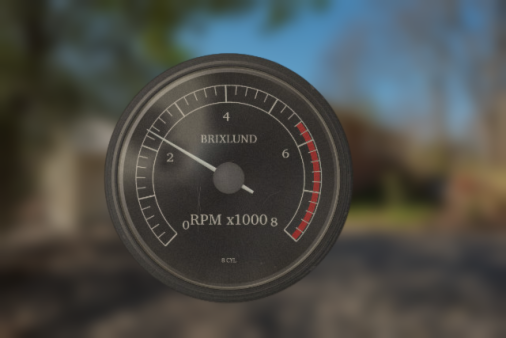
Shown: 2300 rpm
